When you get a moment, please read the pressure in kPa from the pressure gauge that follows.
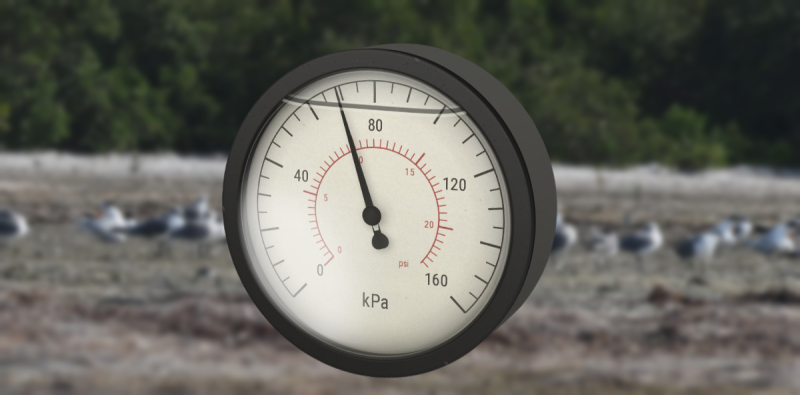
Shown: 70 kPa
